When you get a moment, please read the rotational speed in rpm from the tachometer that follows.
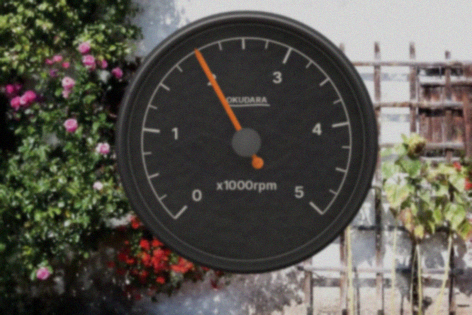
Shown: 2000 rpm
